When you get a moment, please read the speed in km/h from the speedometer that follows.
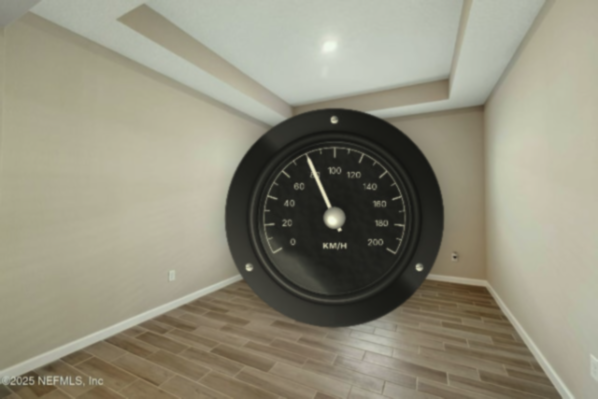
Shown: 80 km/h
